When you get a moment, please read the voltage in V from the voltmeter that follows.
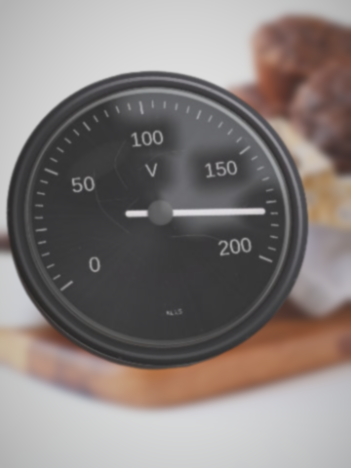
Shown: 180 V
